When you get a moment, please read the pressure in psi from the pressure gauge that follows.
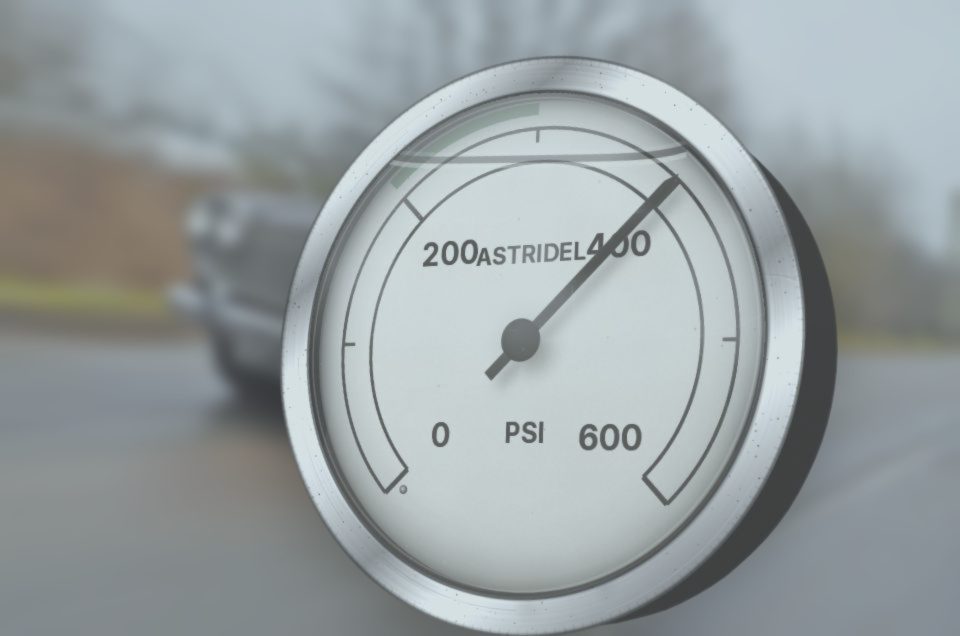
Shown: 400 psi
